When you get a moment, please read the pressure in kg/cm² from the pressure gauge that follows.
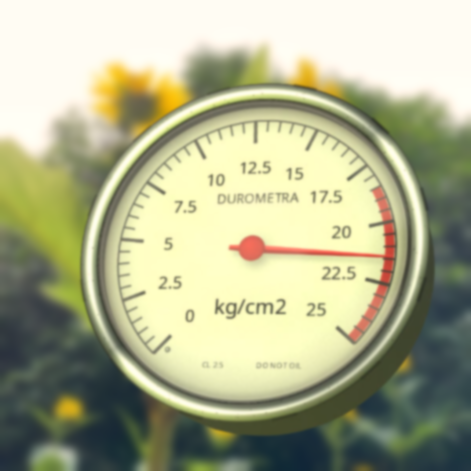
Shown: 21.5 kg/cm²
